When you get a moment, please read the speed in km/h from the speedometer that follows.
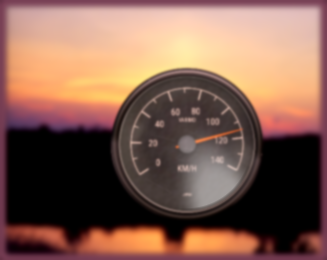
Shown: 115 km/h
